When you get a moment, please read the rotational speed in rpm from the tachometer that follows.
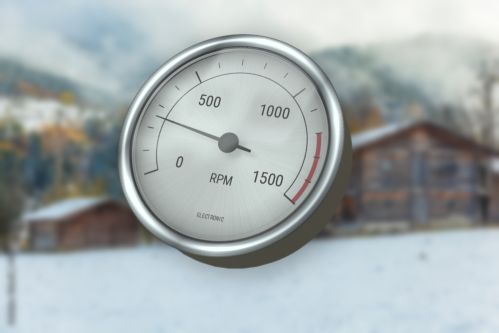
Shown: 250 rpm
